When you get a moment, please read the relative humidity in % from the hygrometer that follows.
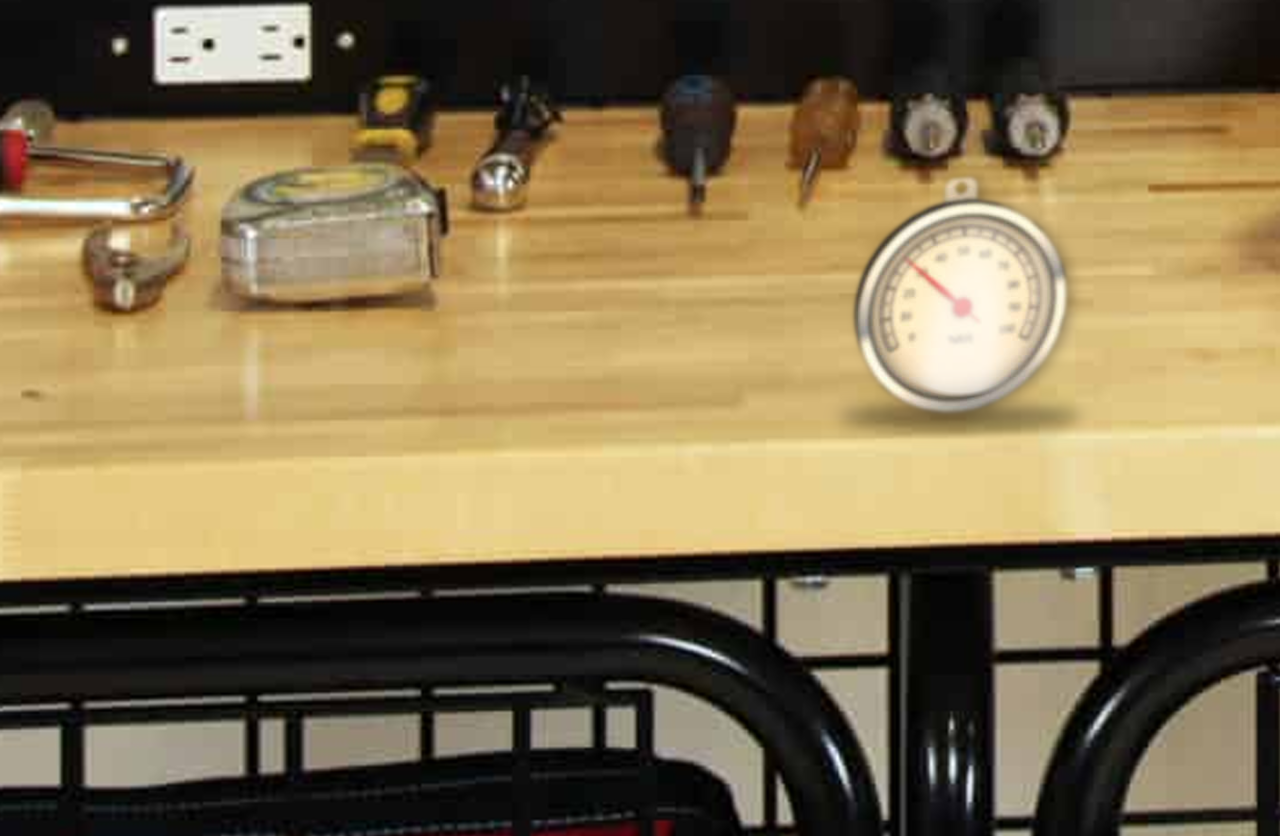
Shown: 30 %
